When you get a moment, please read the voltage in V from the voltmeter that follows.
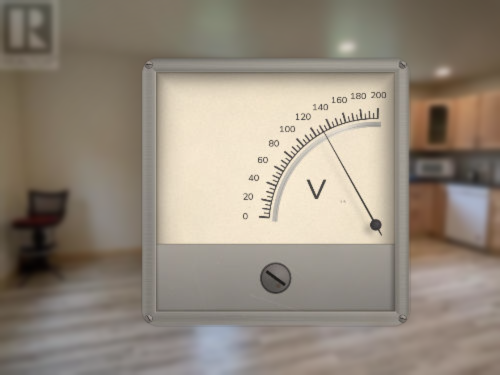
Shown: 130 V
